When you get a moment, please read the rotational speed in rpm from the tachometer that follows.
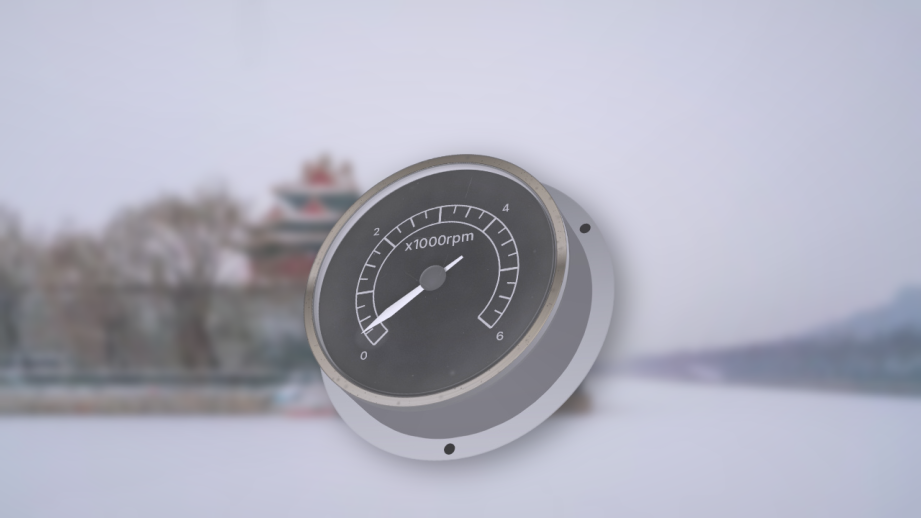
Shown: 250 rpm
